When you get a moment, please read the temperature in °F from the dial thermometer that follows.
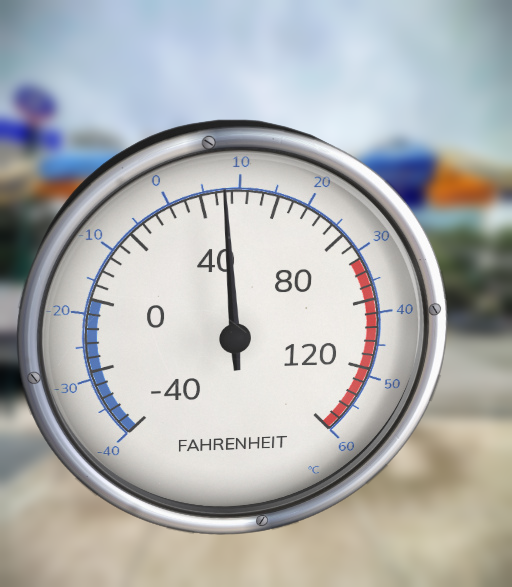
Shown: 46 °F
